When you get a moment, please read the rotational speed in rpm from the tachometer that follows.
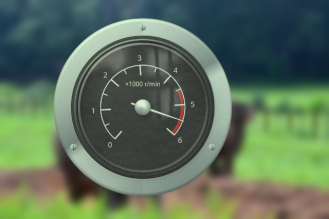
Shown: 5500 rpm
